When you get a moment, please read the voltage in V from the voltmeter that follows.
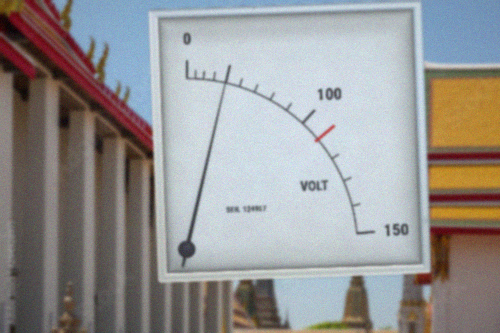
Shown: 50 V
